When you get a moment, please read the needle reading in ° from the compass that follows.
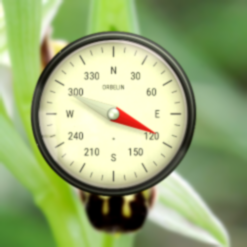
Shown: 115 °
